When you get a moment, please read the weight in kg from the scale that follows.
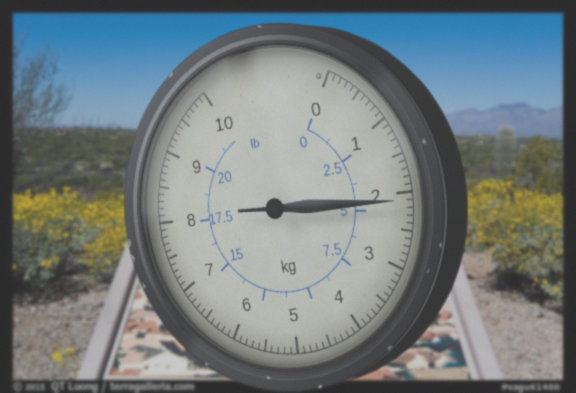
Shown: 2.1 kg
